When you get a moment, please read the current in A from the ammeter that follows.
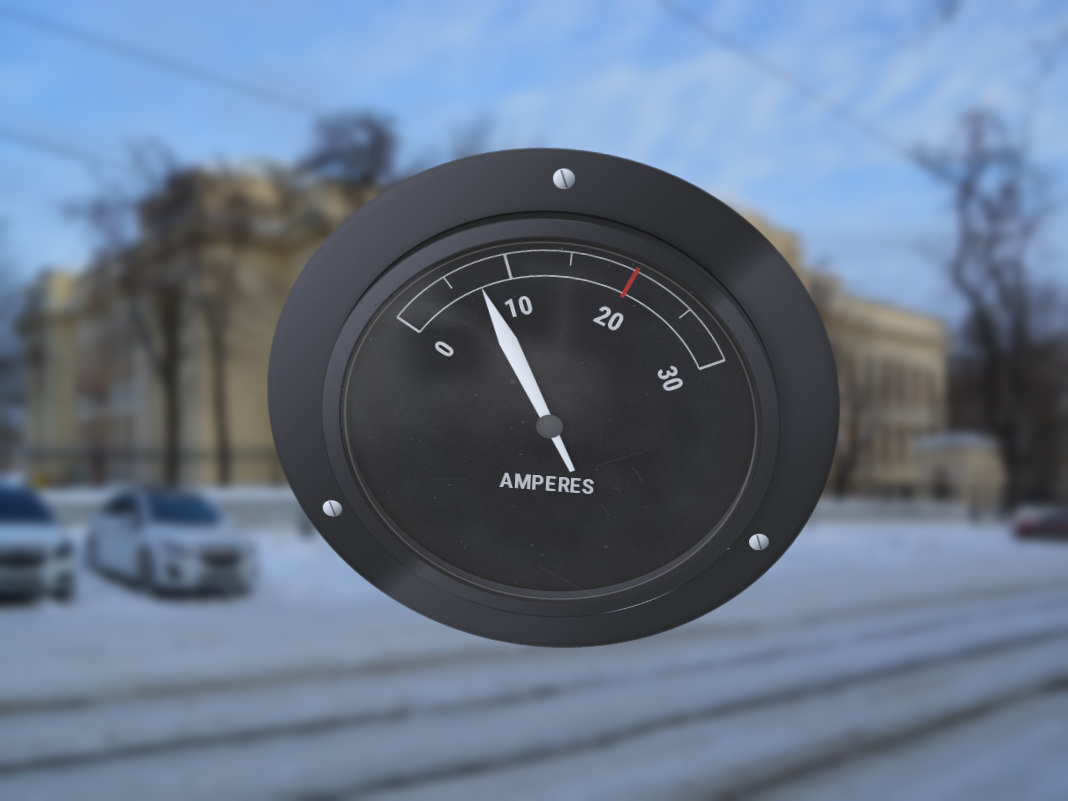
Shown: 7.5 A
